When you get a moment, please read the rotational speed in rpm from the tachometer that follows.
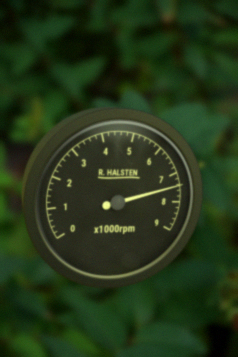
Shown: 7400 rpm
